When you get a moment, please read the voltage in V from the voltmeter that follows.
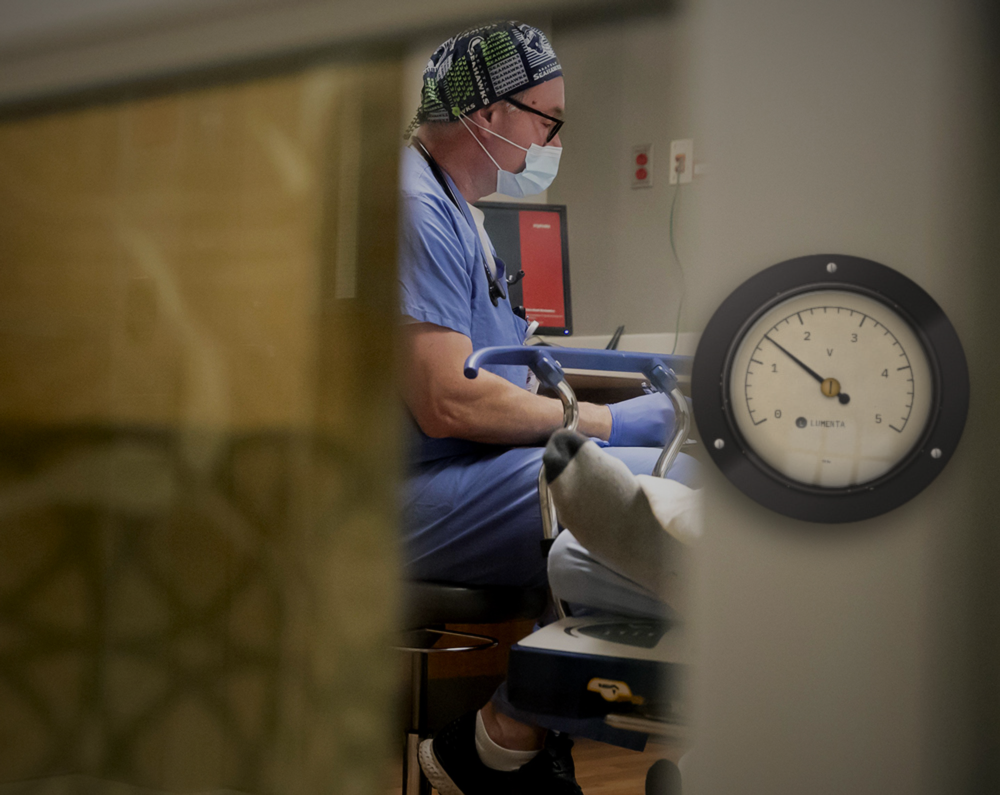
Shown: 1.4 V
